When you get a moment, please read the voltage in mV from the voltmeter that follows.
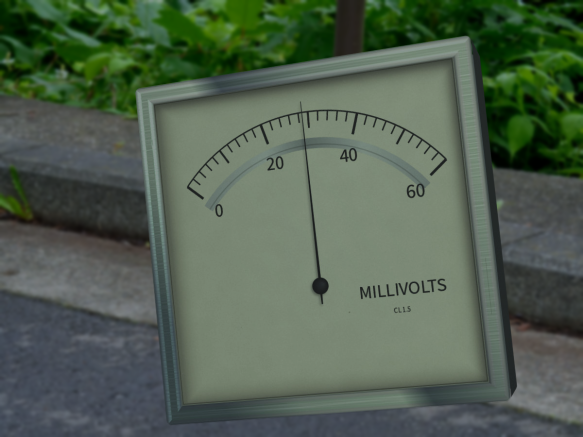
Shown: 29 mV
